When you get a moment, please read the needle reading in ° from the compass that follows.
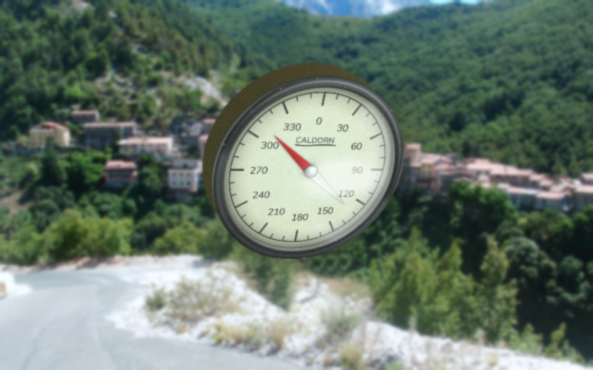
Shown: 310 °
